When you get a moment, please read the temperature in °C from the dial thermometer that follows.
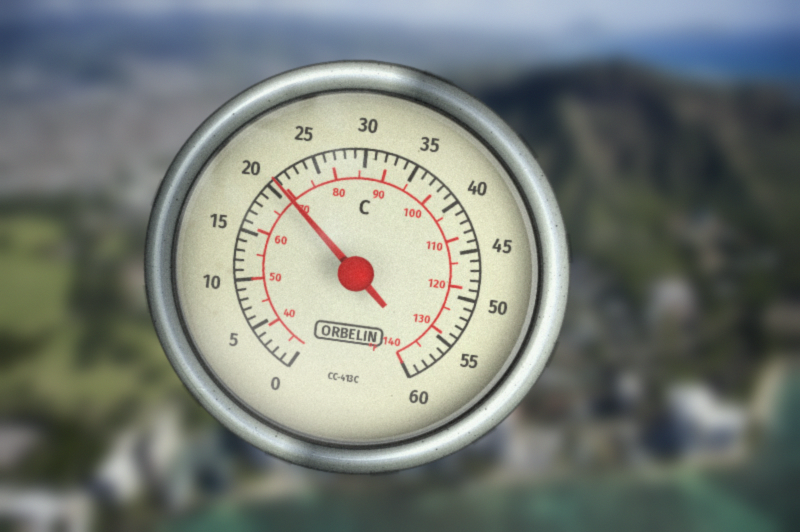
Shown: 21 °C
